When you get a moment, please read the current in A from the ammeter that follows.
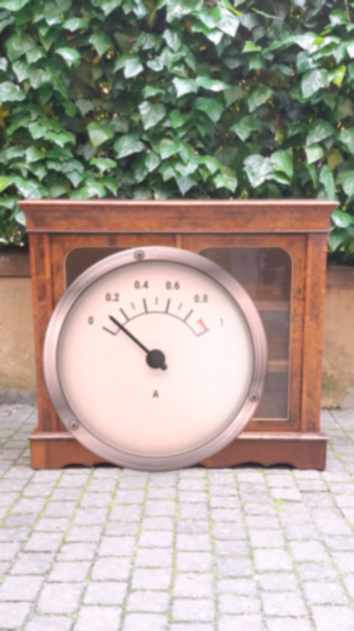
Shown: 0.1 A
